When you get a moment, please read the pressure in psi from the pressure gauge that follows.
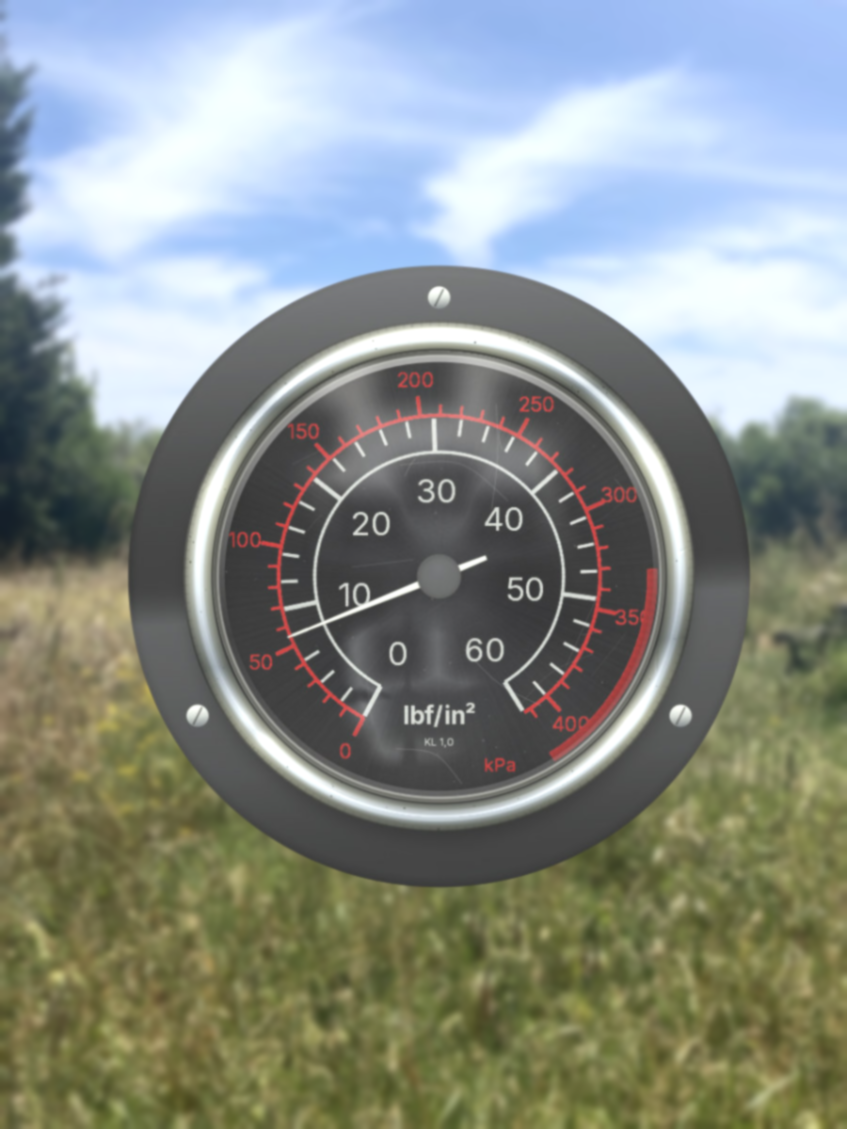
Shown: 8 psi
